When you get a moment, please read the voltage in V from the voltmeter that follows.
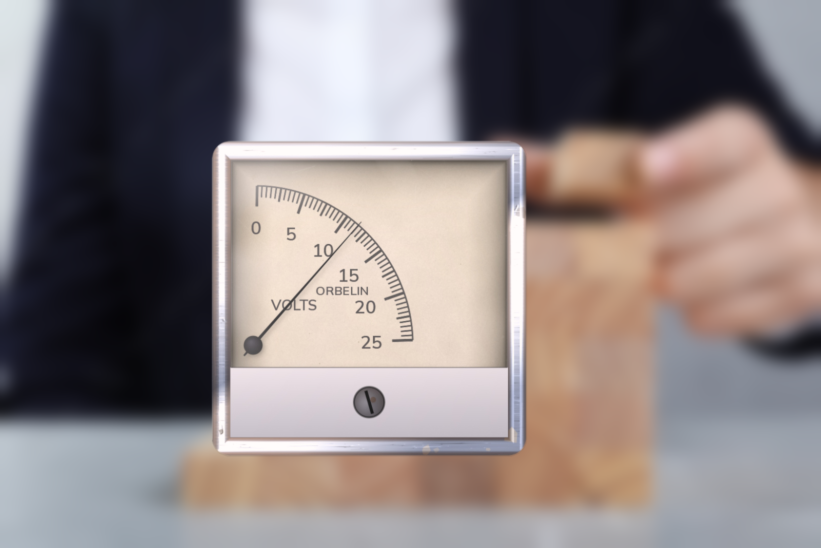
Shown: 11.5 V
